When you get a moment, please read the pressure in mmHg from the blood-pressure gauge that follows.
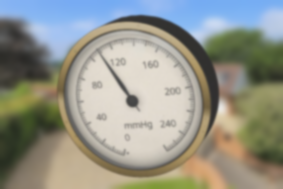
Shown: 110 mmHg
